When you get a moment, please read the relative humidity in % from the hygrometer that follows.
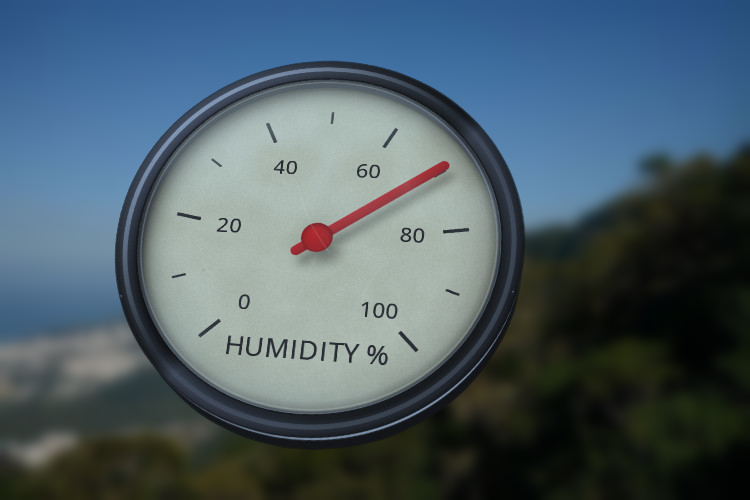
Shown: 70 %
